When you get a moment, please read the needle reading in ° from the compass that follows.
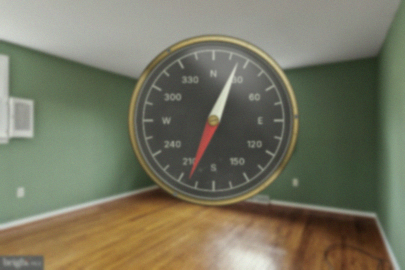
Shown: 202.5 °
